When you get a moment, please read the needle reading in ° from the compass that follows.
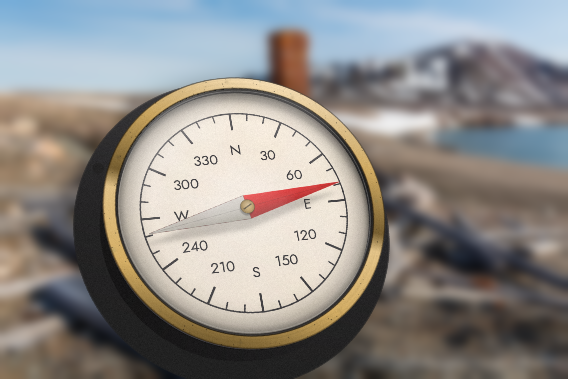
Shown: 80 °
